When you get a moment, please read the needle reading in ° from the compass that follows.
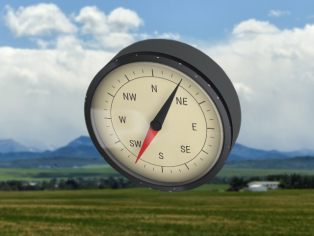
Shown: 210 °
